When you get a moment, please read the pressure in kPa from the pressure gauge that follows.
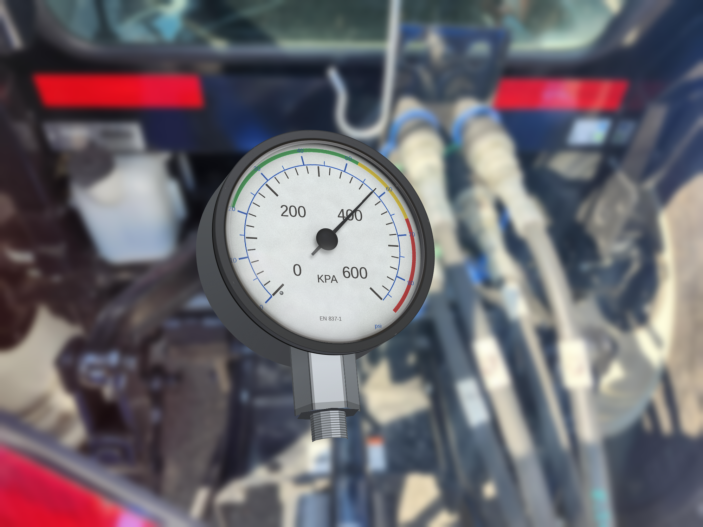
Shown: 400 kPa
